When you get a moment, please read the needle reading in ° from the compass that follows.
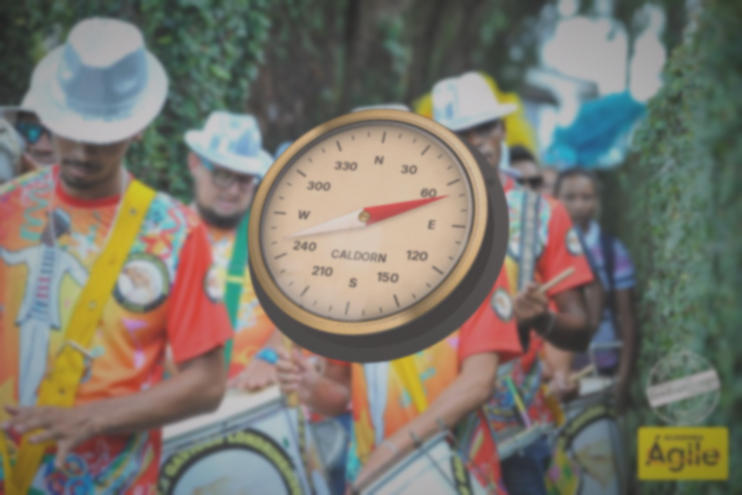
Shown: 70 °
